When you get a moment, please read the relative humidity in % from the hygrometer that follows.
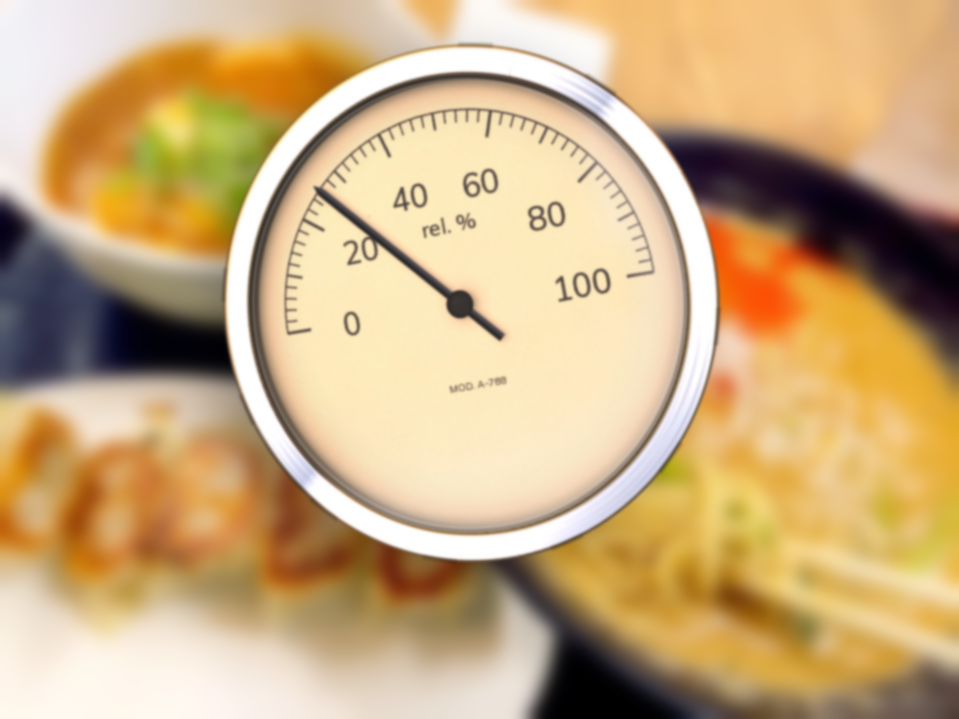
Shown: 26 %
